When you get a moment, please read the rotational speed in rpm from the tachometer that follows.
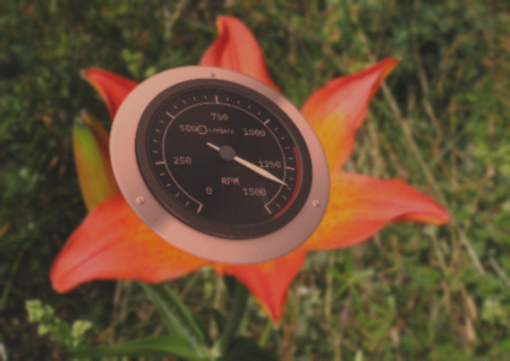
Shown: 1350 rpm
